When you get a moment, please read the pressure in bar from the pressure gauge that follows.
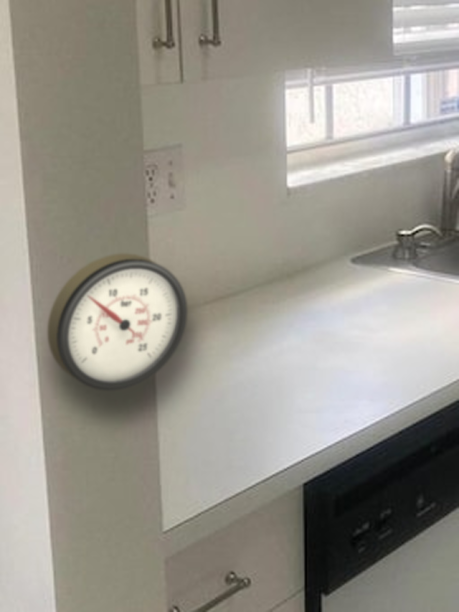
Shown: 7.5 bar
